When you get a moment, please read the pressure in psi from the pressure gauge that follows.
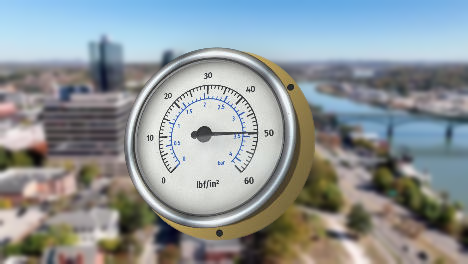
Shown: 50 psi
